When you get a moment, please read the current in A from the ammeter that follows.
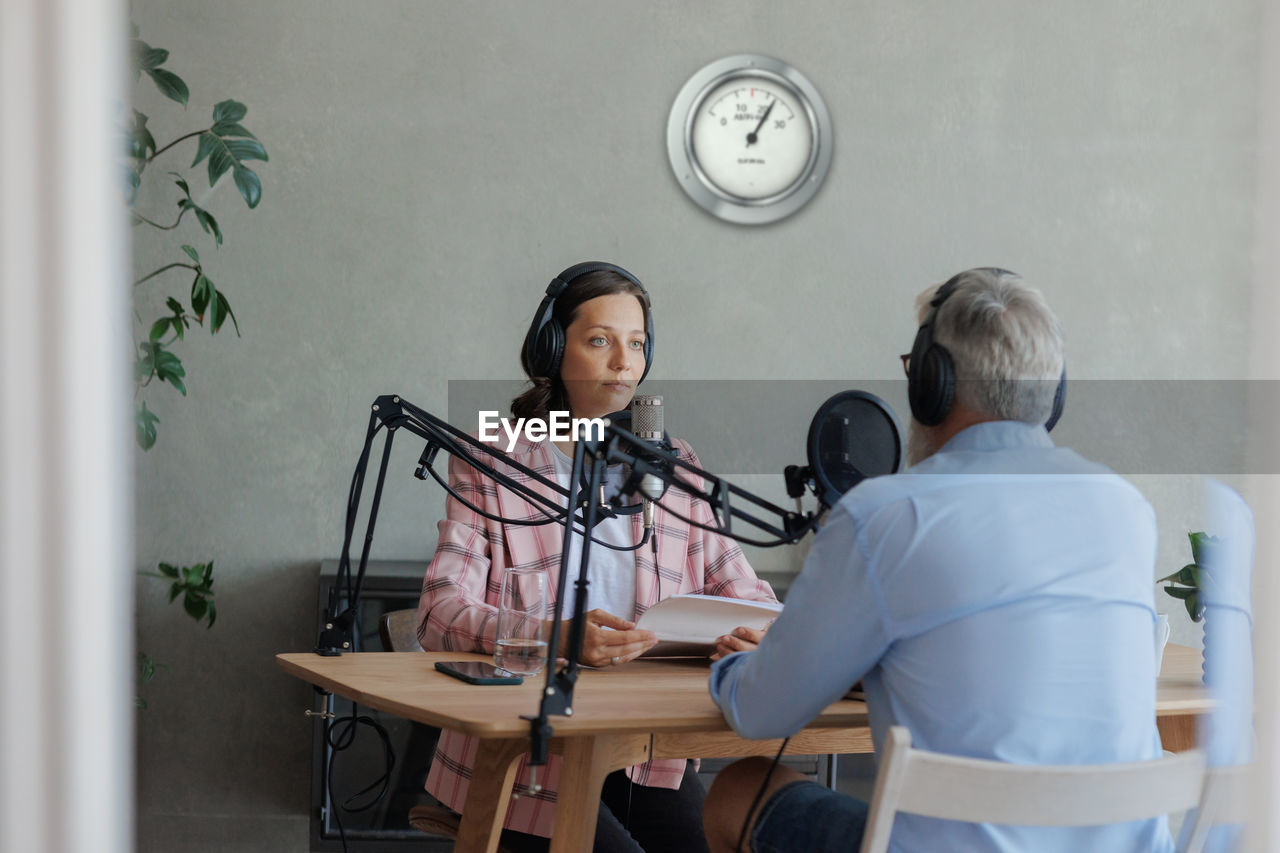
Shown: 22.5 A
